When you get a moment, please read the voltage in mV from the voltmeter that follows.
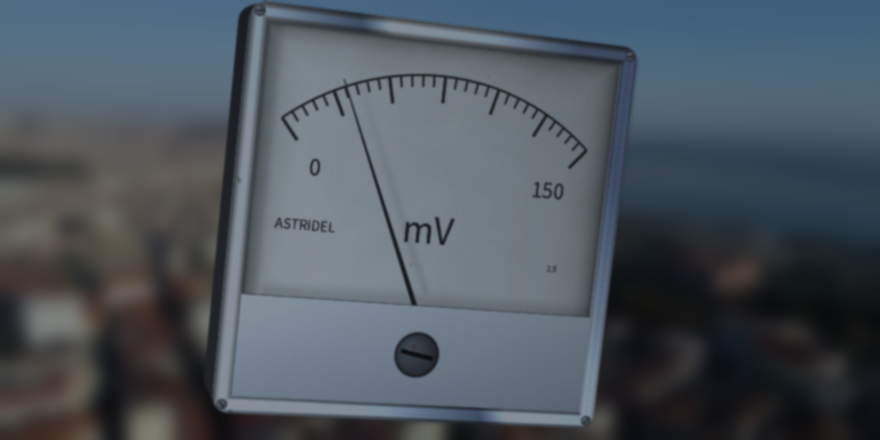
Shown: 30 mV
